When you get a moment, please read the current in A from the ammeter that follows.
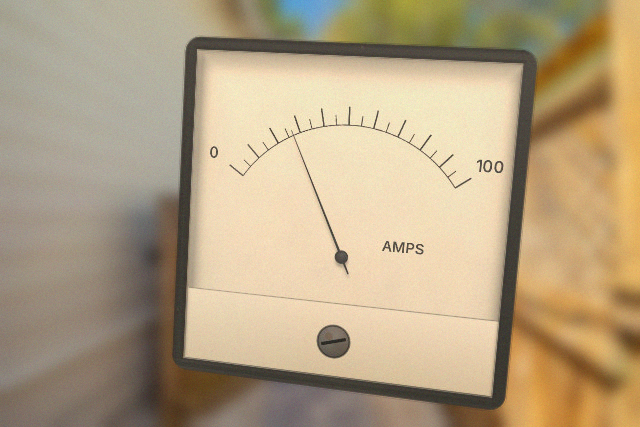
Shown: 27.5 A
